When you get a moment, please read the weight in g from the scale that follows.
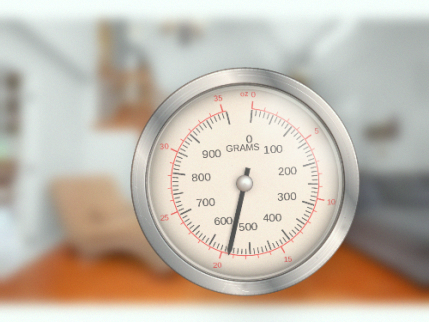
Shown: 550 g
